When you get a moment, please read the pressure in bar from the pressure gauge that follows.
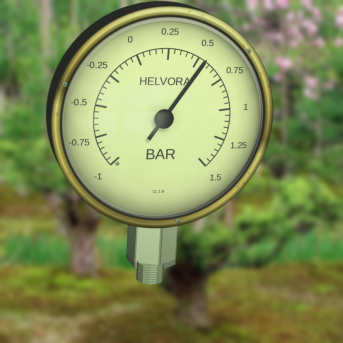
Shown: 0.55 bar
